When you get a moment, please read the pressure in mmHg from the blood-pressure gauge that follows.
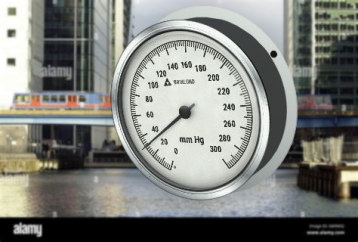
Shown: 30 mmHg
